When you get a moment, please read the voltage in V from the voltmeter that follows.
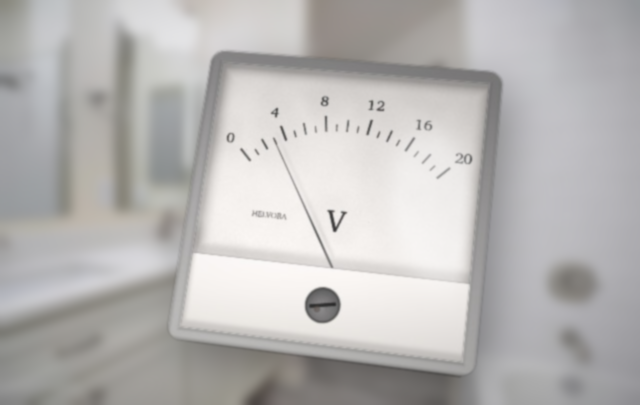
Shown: 3 V
